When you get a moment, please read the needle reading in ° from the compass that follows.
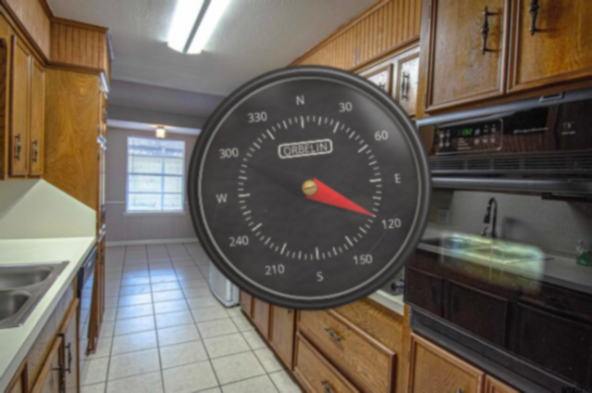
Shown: 120 °
